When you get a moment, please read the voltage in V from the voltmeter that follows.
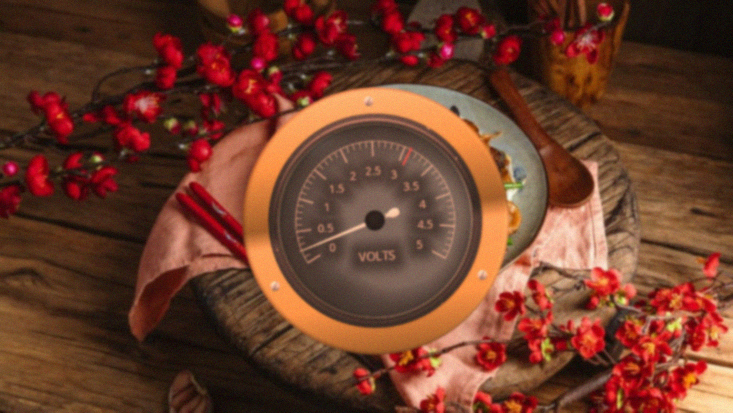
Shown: 0.2 V
